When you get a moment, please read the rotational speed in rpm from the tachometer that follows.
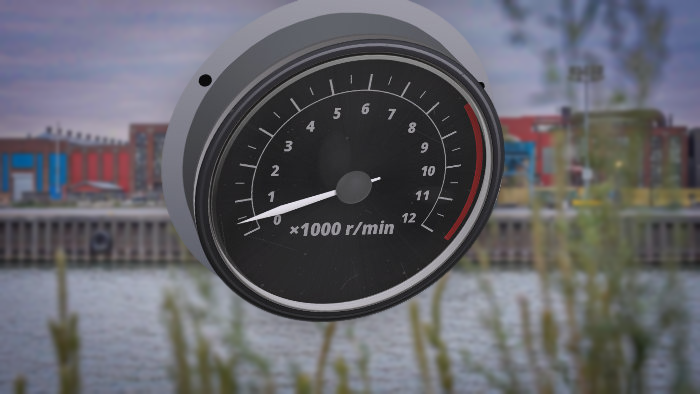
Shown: 500 rpm
